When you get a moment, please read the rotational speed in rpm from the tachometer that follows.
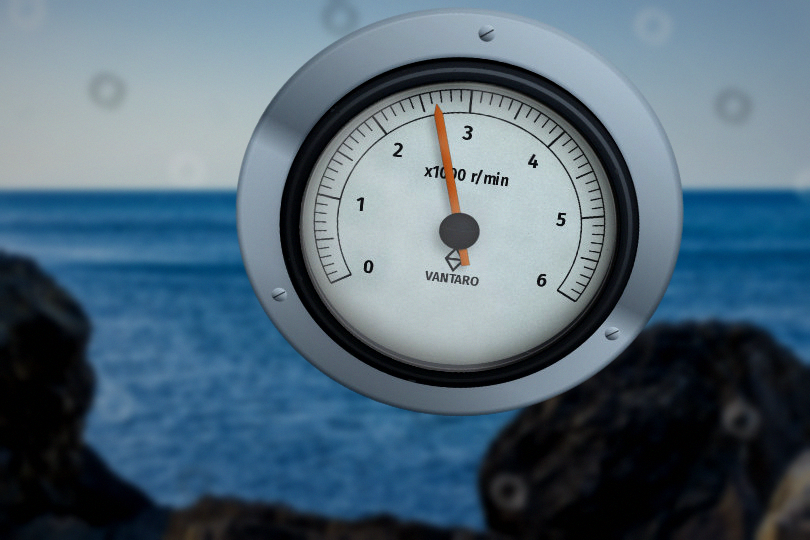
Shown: 2650 rpm
